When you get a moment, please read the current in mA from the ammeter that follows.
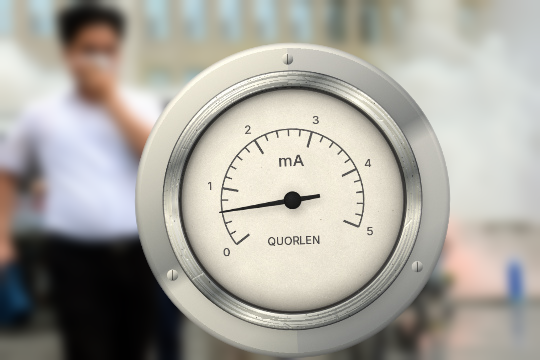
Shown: 0.6 mA
